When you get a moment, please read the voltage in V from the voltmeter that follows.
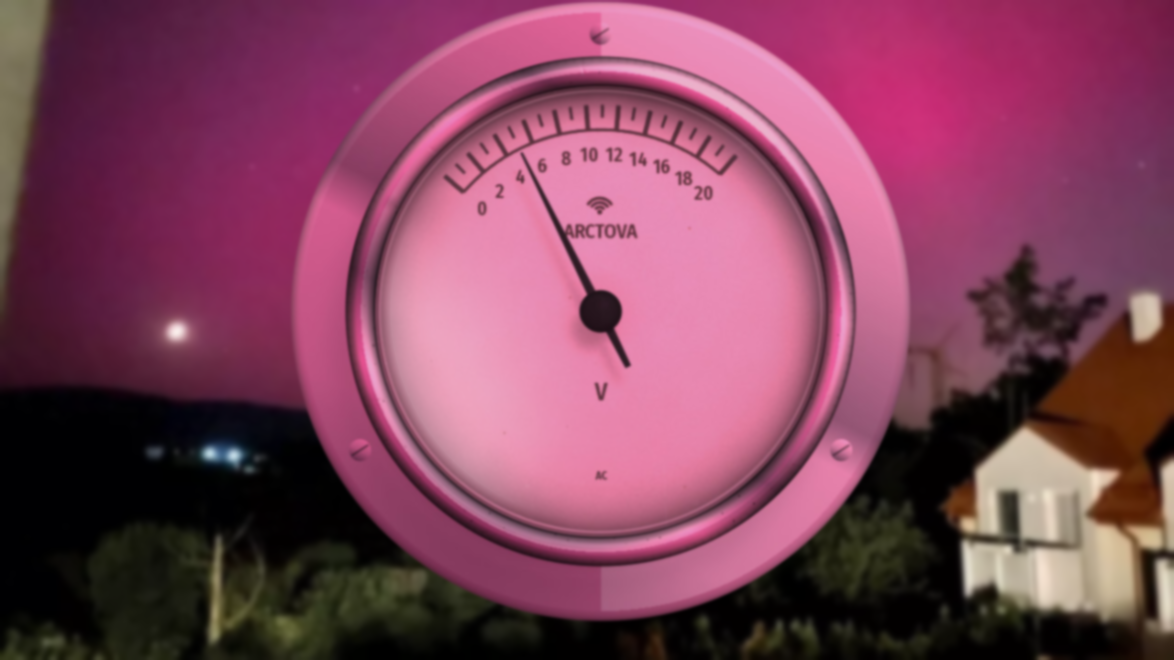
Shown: 5 V
